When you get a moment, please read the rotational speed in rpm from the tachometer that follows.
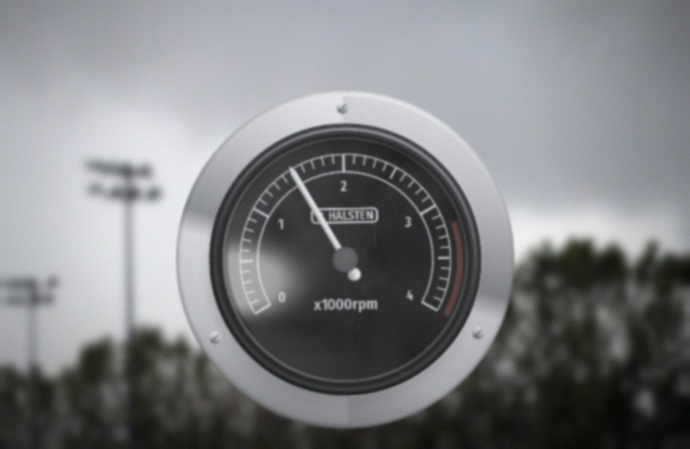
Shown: 1500 rpm
